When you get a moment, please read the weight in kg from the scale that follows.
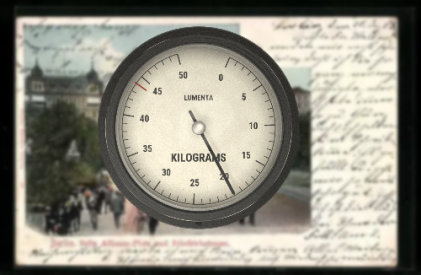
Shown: 20 kg
